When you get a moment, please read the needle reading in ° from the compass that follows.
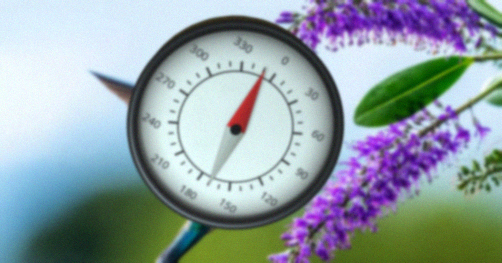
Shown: 350 °
